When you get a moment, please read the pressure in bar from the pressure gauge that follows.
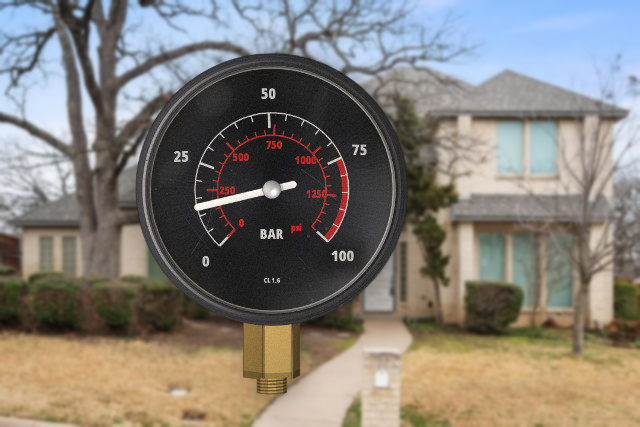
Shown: 12.5 bar
